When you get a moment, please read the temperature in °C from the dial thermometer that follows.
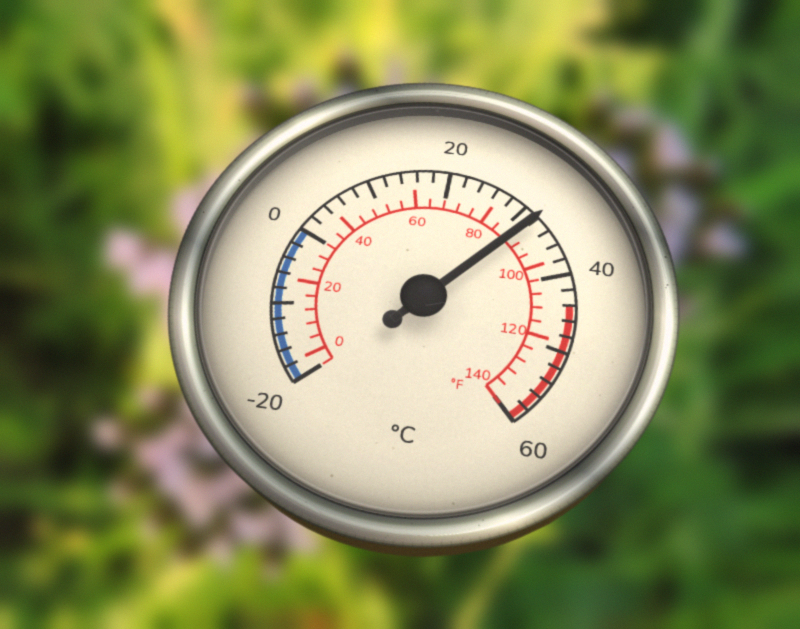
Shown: 32 °C
